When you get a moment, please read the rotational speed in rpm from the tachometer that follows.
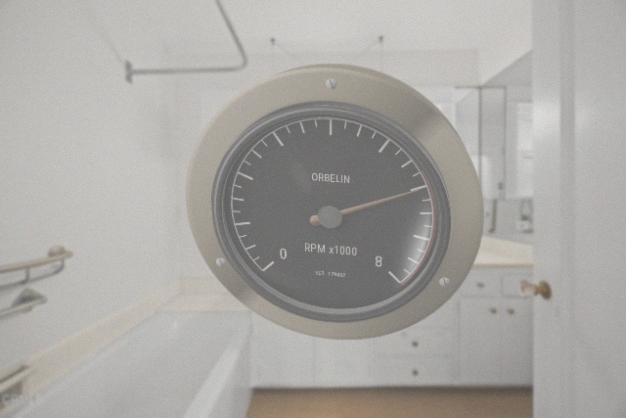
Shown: 6000 rpm
